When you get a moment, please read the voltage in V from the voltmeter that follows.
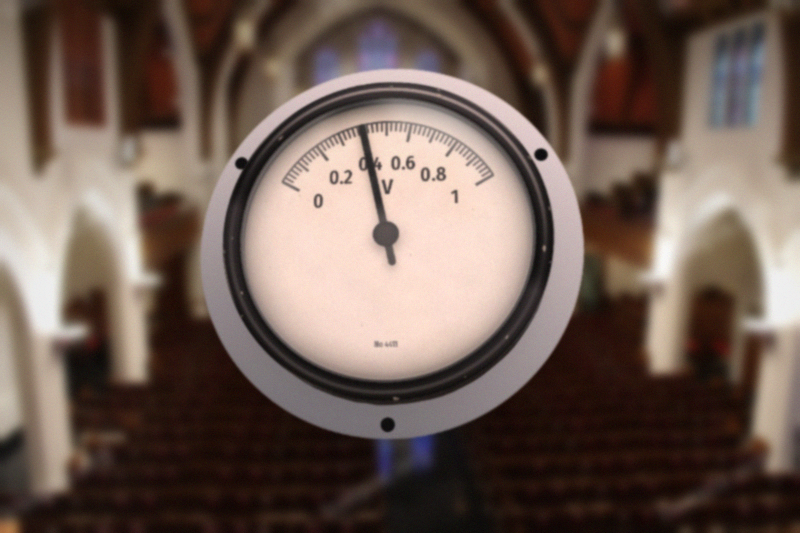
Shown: 0.4 V
